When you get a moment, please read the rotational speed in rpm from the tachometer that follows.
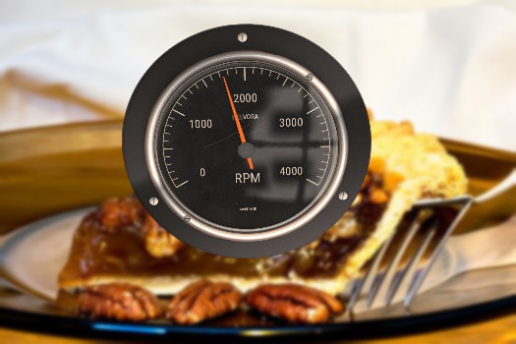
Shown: 1750 rpm
